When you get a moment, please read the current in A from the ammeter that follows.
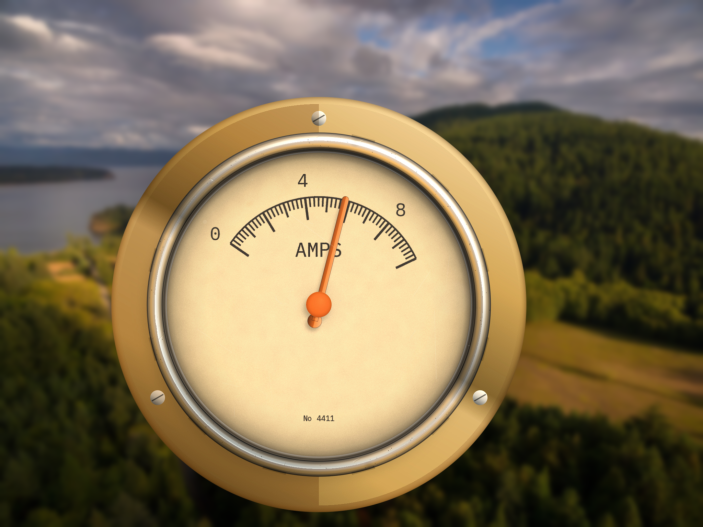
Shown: 5.8 A
